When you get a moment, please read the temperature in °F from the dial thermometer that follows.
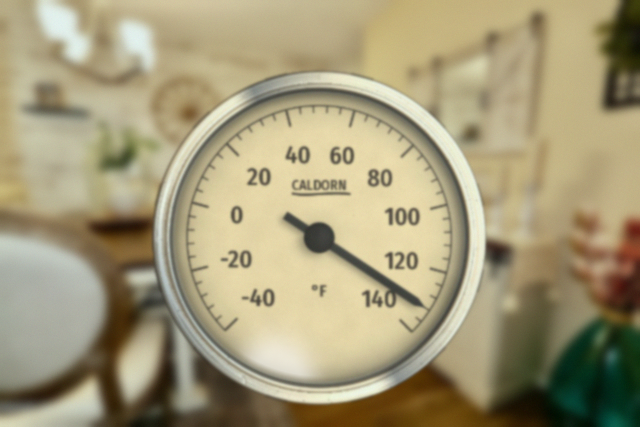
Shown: 132 °F
